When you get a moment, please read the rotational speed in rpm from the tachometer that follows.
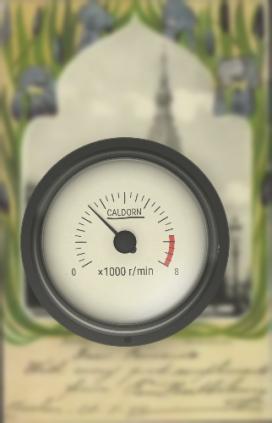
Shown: 2500 rpm
